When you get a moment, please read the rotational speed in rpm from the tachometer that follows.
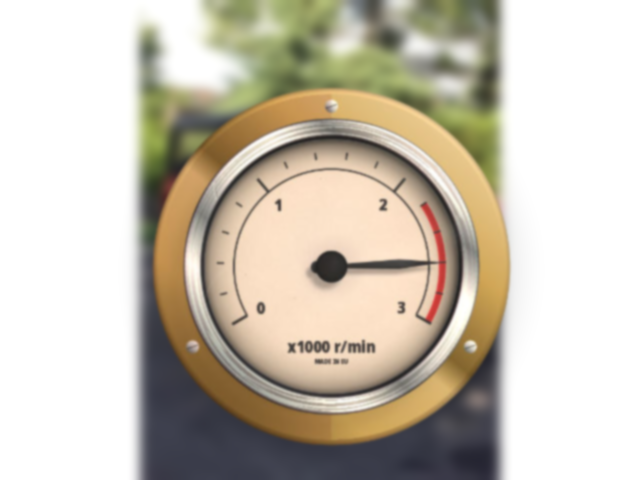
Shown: 2600 rpm
